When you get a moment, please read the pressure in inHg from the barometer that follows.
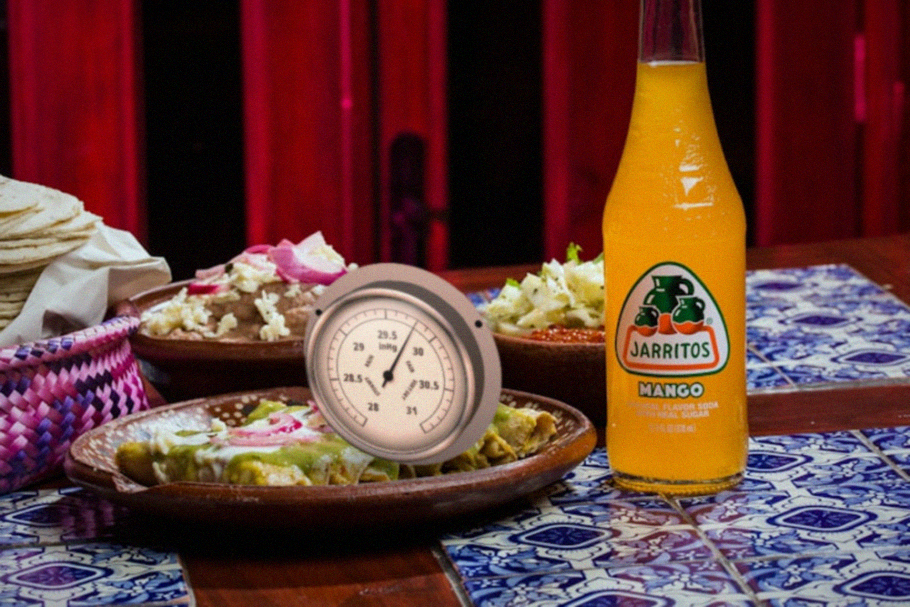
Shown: 29.8 inHg
